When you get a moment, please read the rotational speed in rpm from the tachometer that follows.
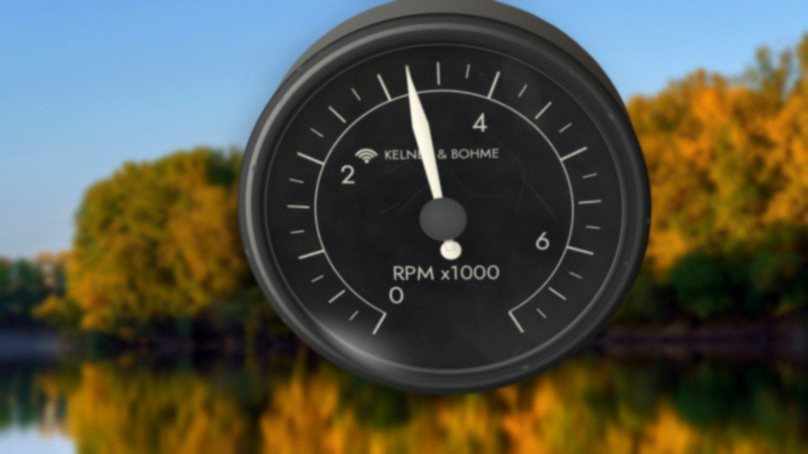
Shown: 3250 rpm
